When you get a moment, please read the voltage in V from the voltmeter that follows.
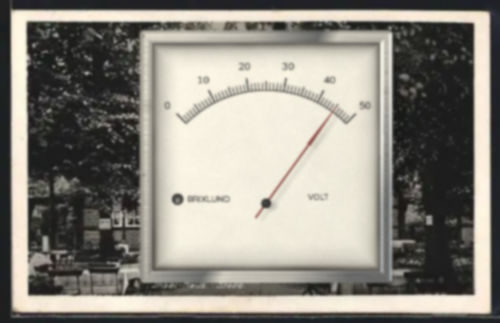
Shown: 45 V
